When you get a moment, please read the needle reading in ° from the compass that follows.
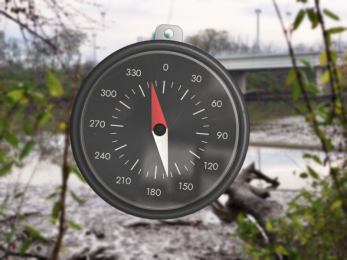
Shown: 345 °
